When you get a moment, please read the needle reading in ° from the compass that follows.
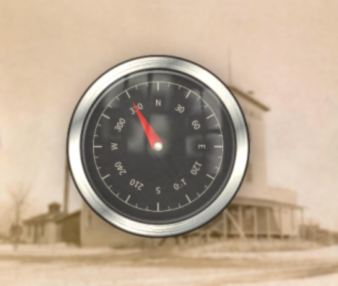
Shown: 330 °
